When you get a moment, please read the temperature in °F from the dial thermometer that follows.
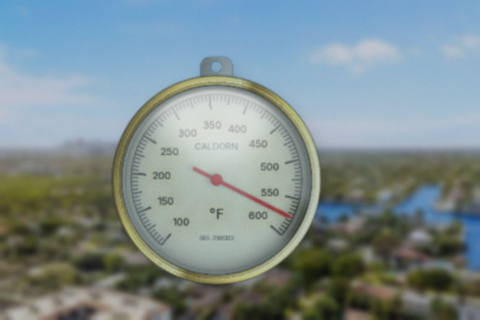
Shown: 575 °F
